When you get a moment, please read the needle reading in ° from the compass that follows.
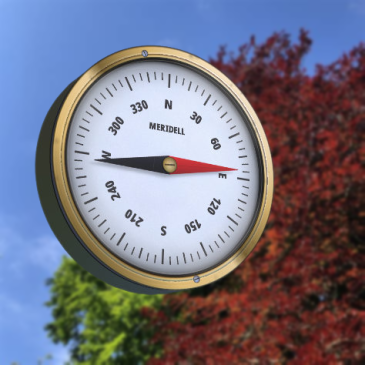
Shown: 85 °
